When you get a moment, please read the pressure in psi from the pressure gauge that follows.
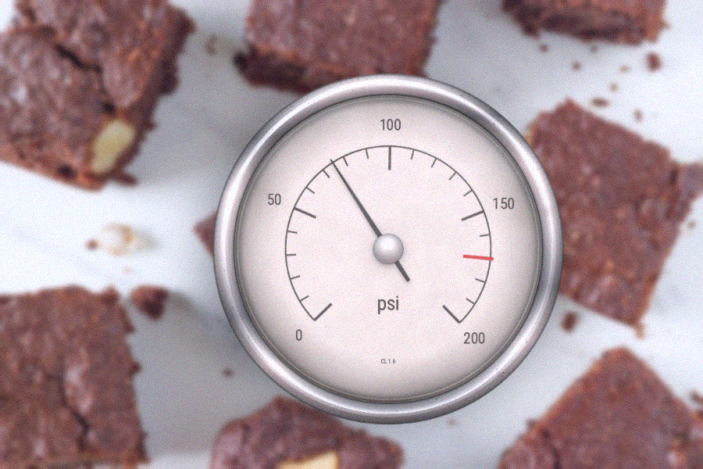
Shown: 75 psi
